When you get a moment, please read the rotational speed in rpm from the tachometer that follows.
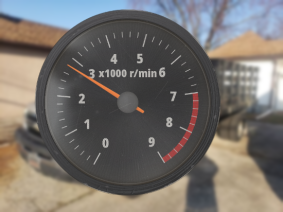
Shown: 2800 rpm
